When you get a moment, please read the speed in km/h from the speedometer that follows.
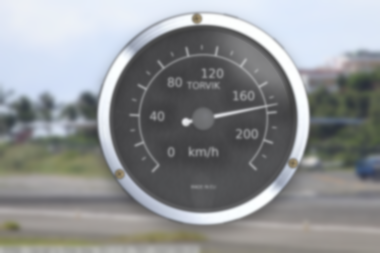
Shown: 175 km/h
